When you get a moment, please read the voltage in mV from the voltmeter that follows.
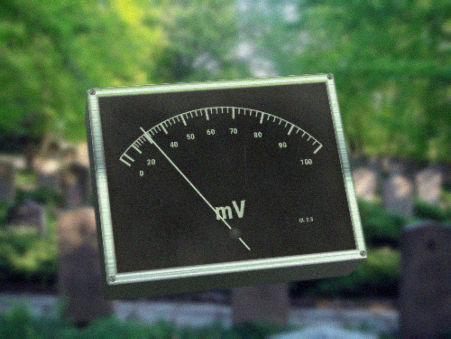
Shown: 30 mV
